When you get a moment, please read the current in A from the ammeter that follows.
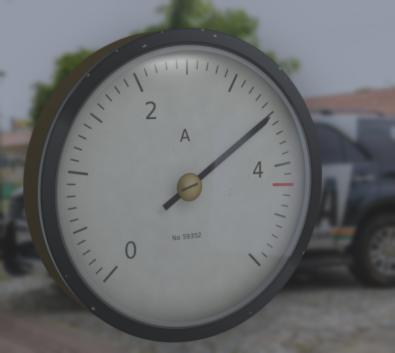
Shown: 3.5 A
